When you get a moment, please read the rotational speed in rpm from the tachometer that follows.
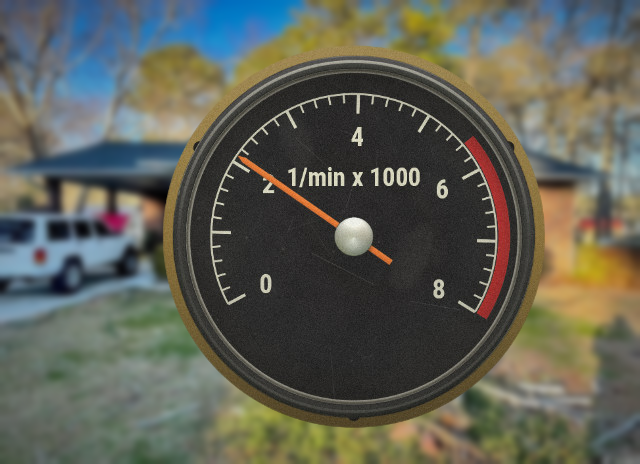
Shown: 2100 rpm
